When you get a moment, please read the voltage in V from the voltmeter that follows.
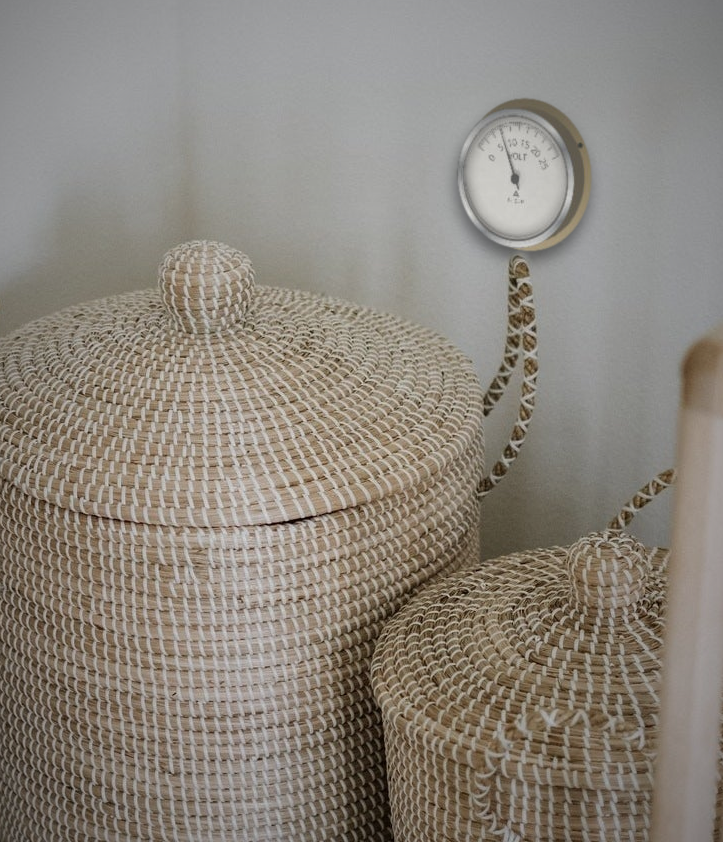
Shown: 7.5 V
